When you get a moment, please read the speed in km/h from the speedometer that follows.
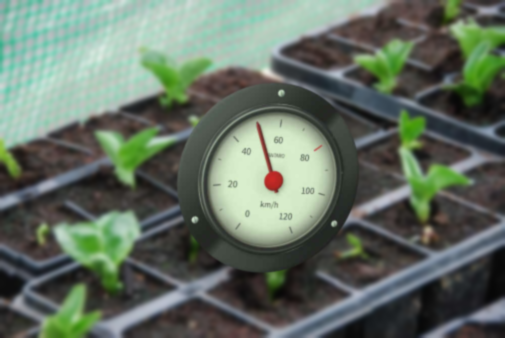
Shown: 50 km/h
